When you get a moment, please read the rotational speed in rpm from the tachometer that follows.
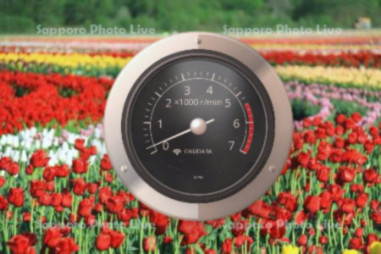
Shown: 200 rpm
